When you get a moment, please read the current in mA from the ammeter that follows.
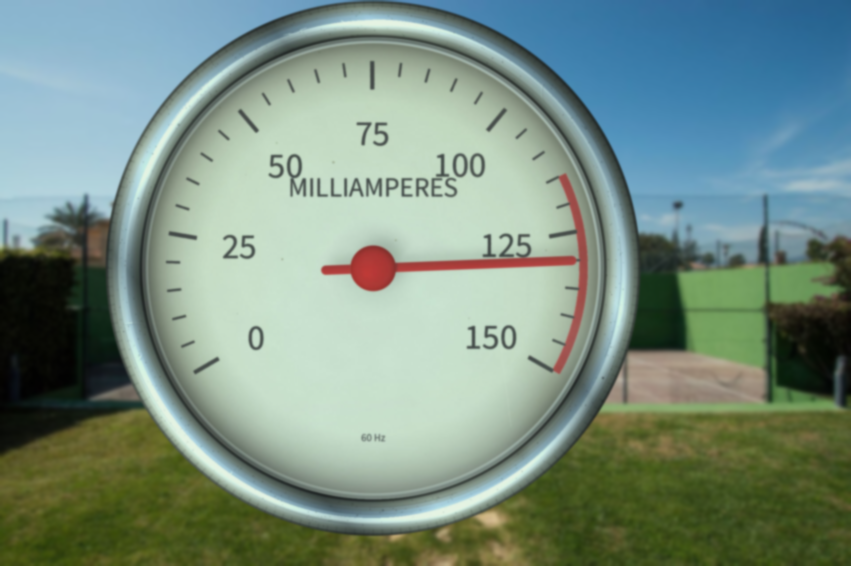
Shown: 130 mA
